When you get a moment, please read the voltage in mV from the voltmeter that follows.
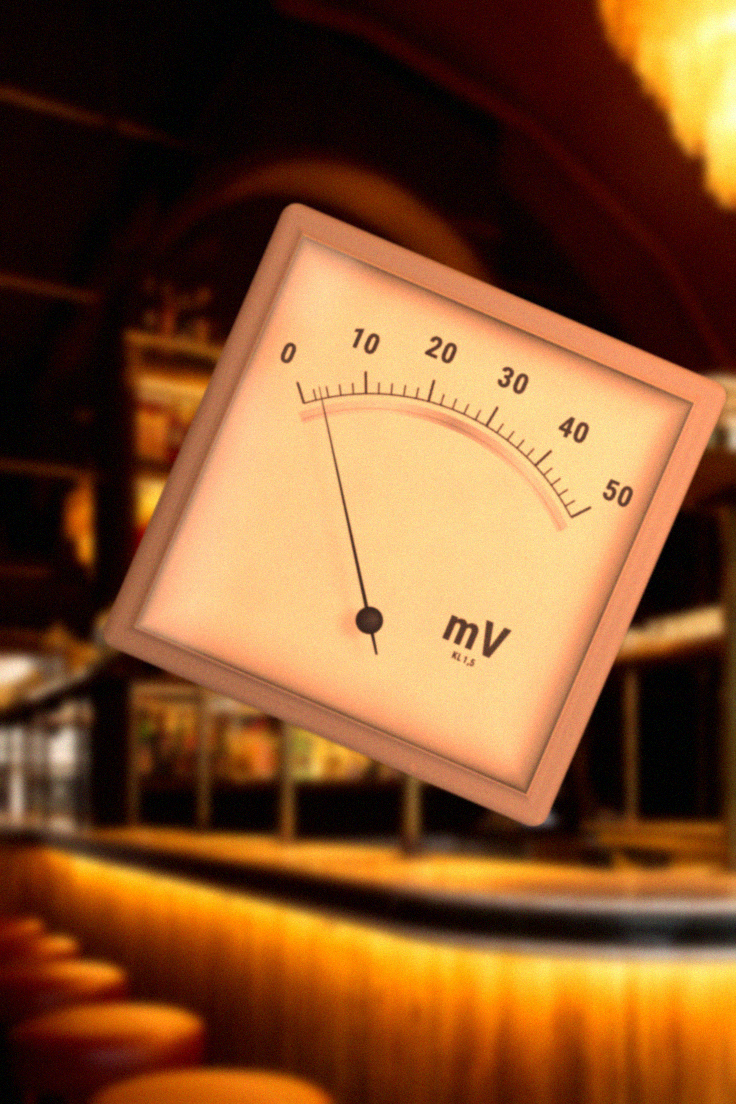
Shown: 3 mV
